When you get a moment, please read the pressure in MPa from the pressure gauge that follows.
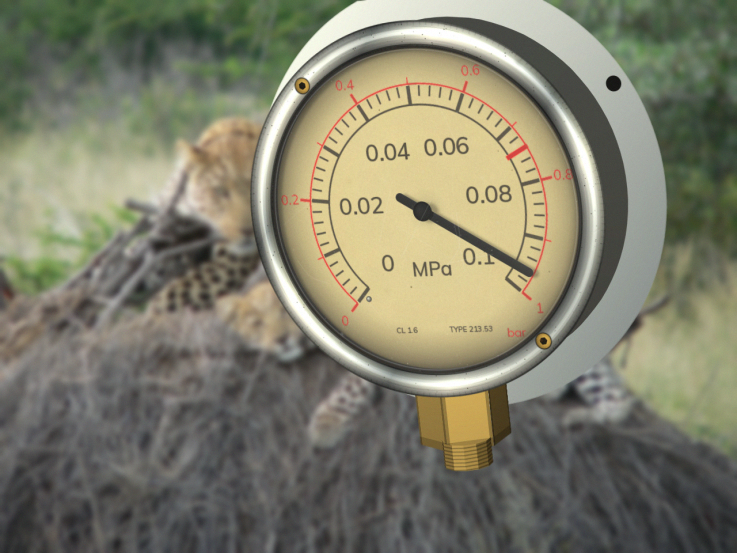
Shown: 0.096 MPa
